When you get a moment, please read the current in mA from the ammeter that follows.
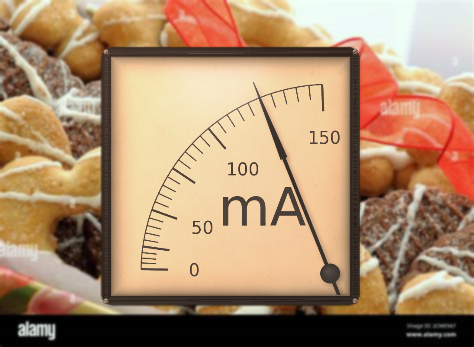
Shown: 125 mA
